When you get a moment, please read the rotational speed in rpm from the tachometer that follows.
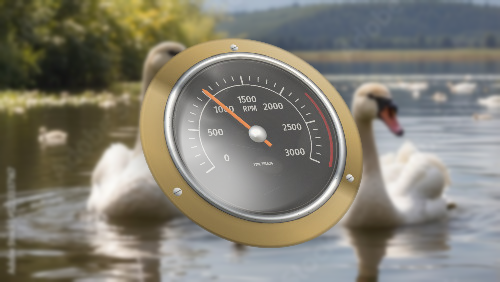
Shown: 1000 rpm
